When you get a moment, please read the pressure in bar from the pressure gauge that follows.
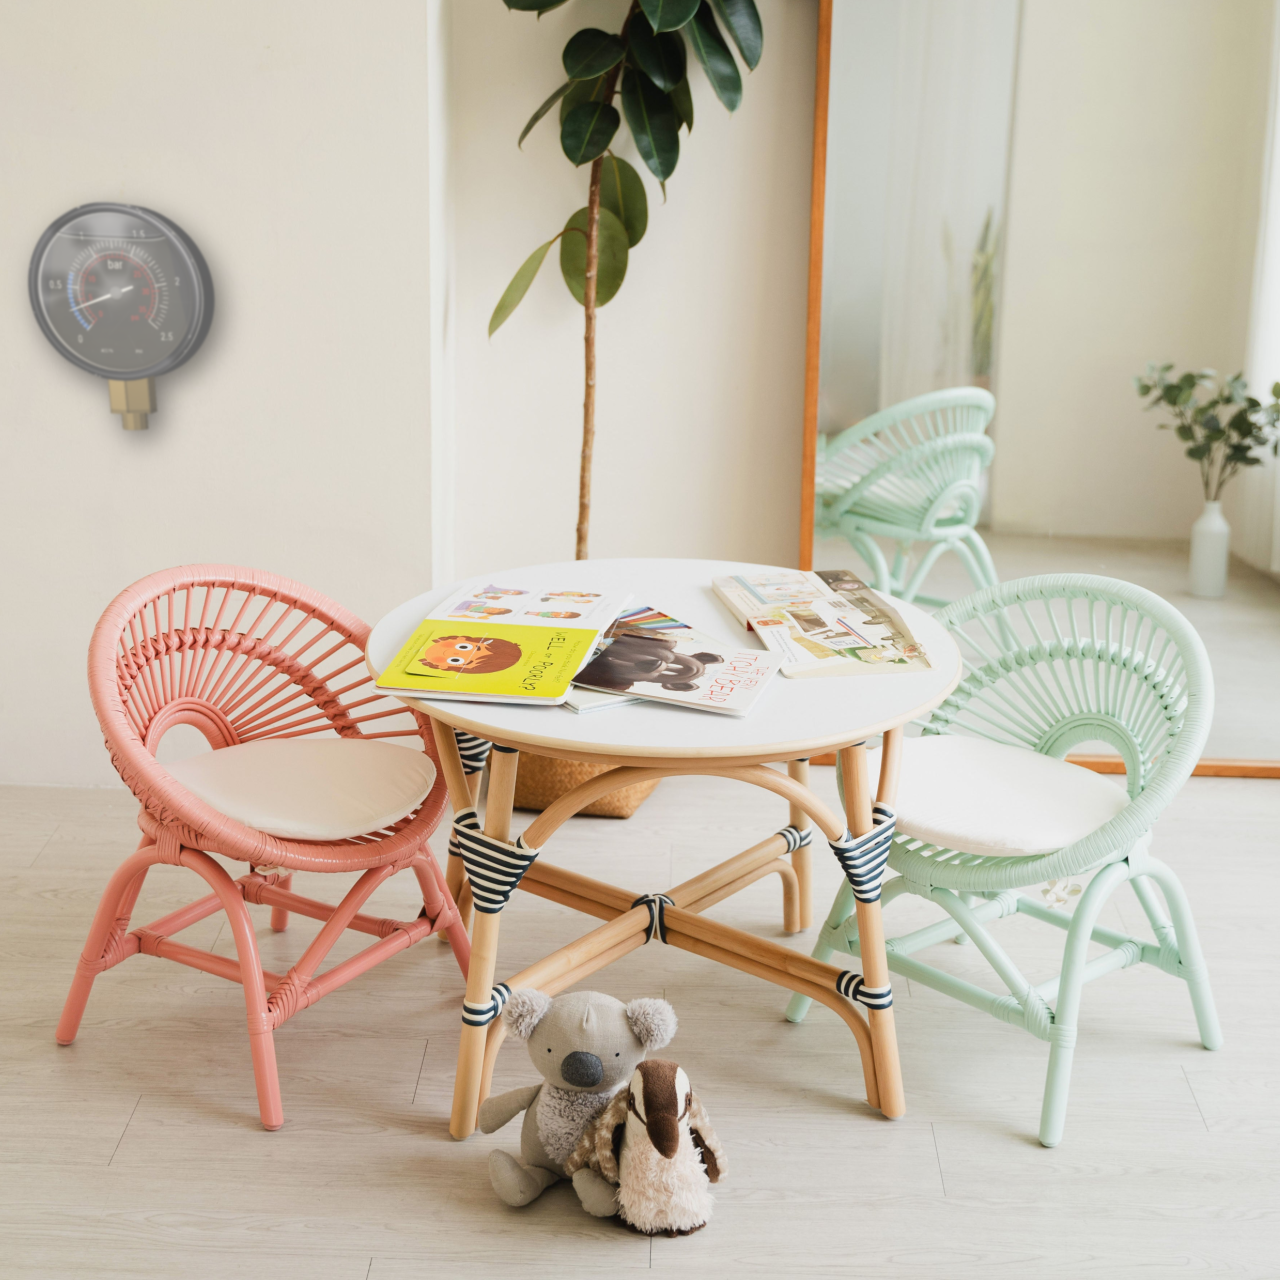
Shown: 0.25 bar
